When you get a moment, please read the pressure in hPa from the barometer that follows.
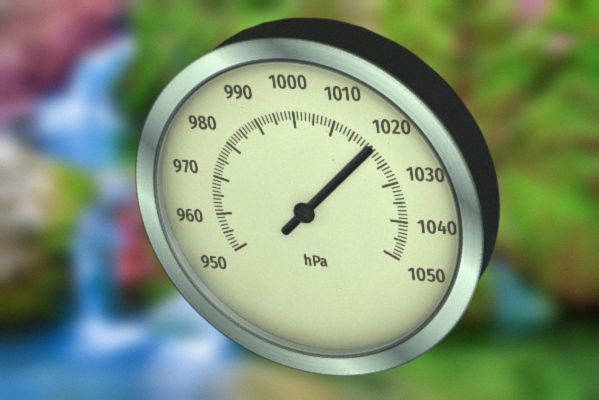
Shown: 1020 hPa
